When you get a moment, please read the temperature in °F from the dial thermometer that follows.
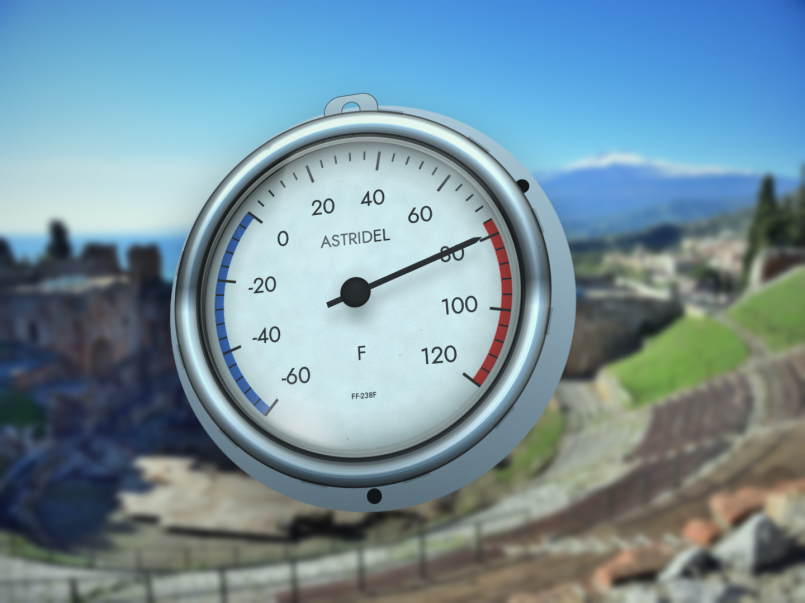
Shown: 80 °F
